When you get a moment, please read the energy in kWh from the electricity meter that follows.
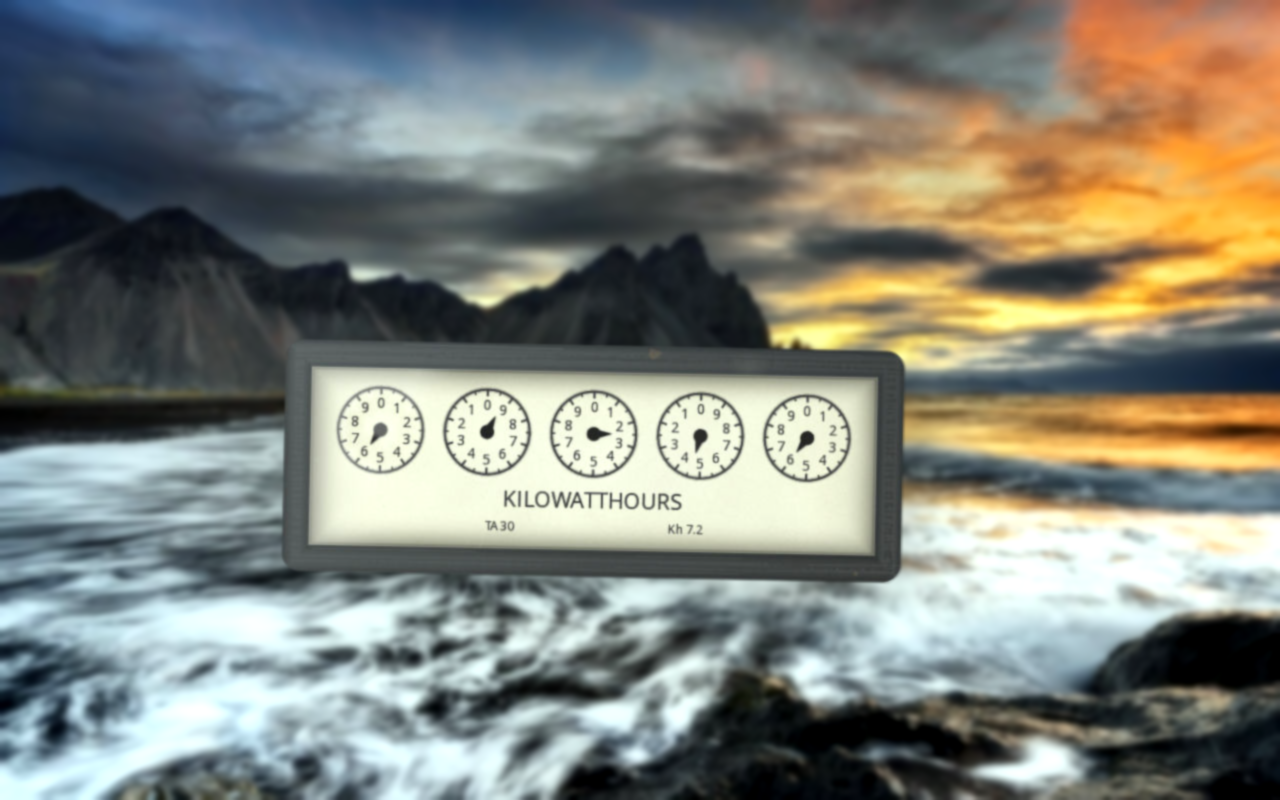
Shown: 59246 kWh
